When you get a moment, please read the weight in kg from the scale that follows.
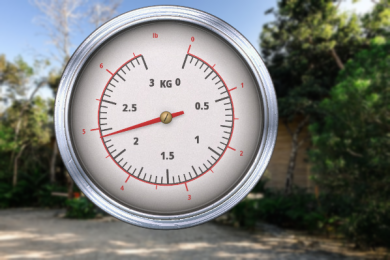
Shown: 2.2 kg
